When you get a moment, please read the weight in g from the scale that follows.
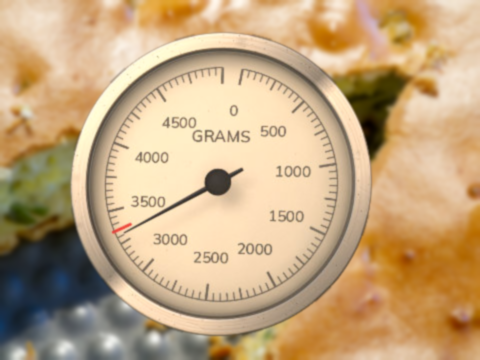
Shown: 3300 g
